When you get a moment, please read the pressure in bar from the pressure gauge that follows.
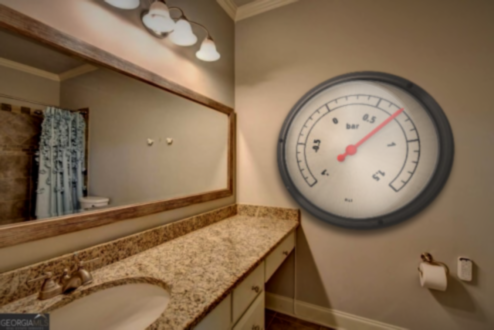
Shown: 0.7 bar
